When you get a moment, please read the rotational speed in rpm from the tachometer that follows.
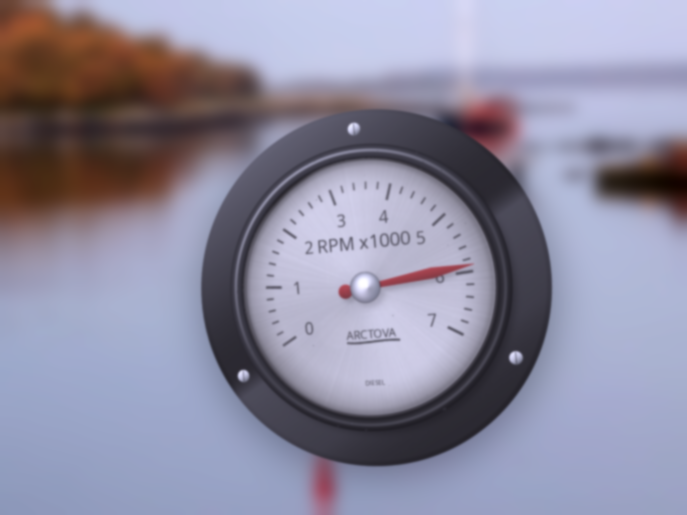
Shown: 5900 rpm
